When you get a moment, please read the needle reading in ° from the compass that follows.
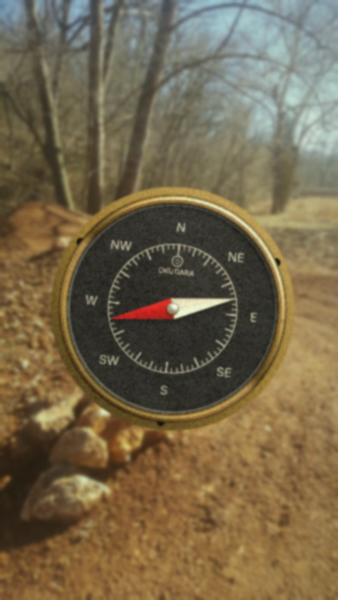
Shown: 255 °
